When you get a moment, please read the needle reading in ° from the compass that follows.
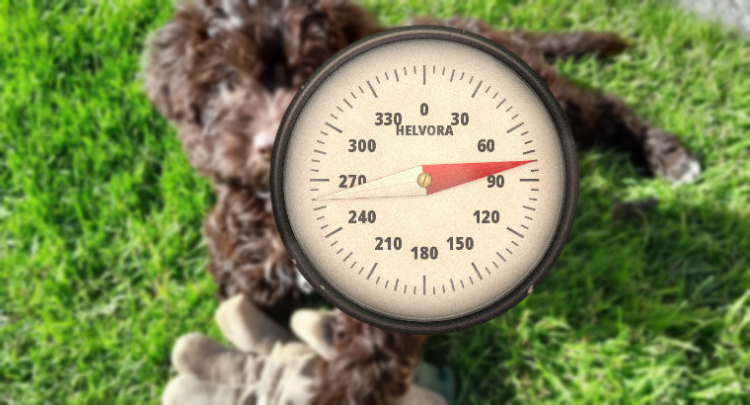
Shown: 80 °
